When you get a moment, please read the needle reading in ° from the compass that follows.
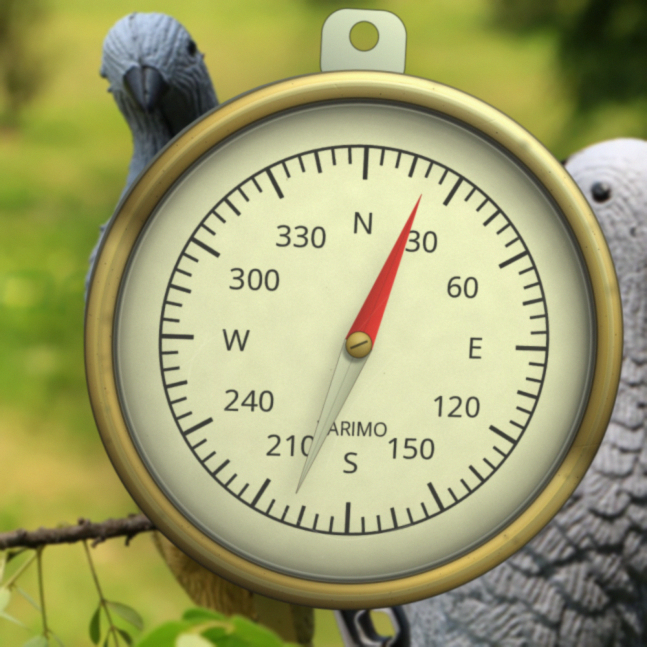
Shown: 20 °
